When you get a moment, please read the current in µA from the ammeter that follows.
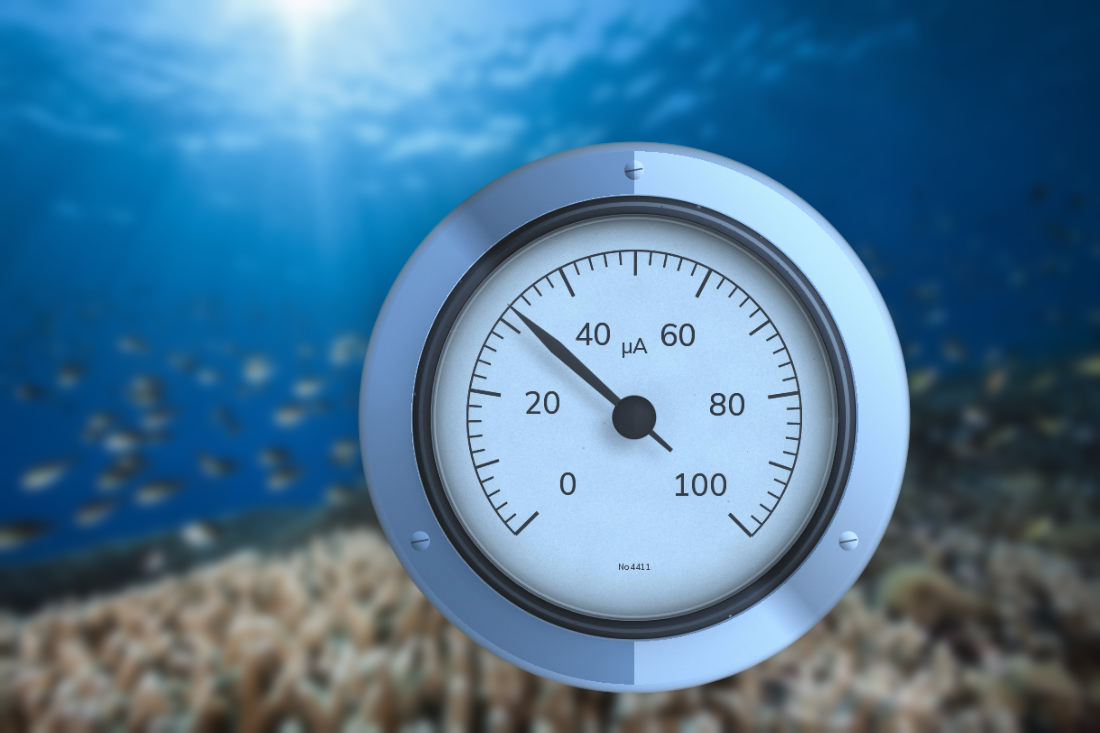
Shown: 32 µA
